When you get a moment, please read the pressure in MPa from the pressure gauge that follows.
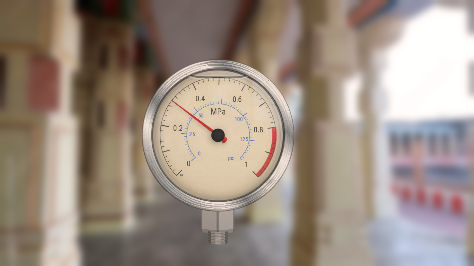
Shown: 0.3 MPa
